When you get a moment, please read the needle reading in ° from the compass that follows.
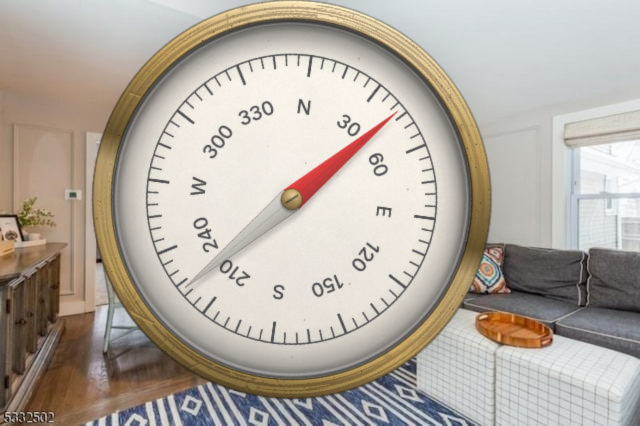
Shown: 42.5 °
